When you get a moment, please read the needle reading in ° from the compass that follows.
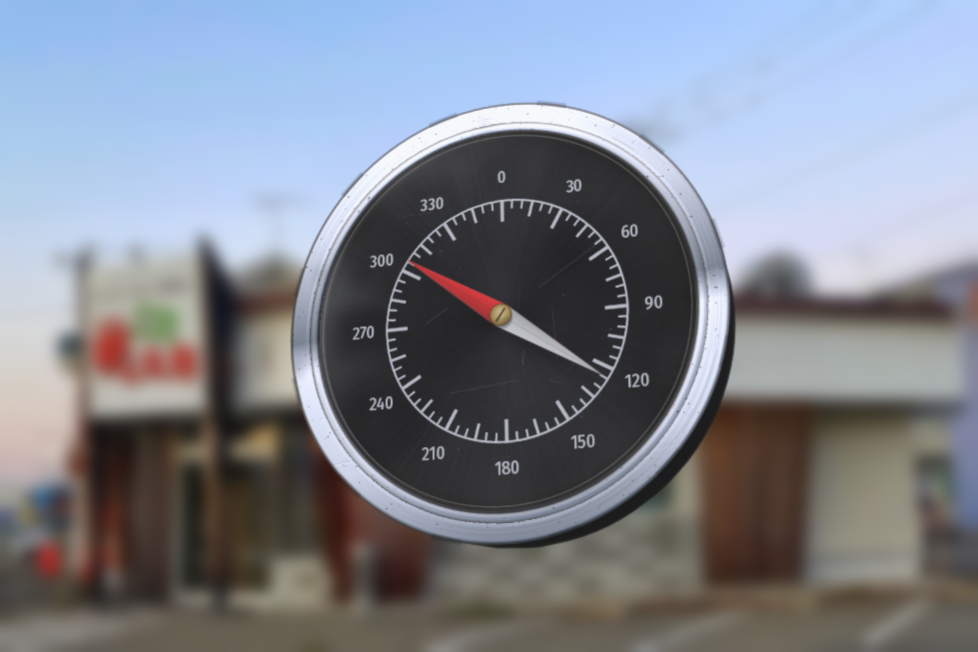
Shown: 305 °
